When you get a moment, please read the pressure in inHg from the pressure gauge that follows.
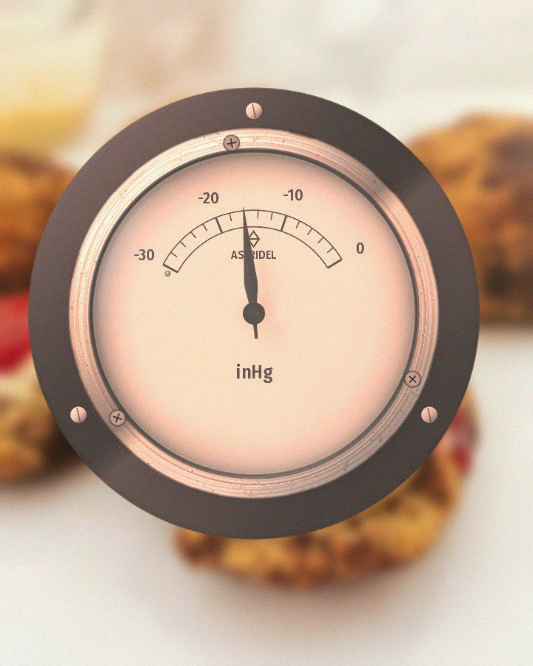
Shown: -16 inHg
